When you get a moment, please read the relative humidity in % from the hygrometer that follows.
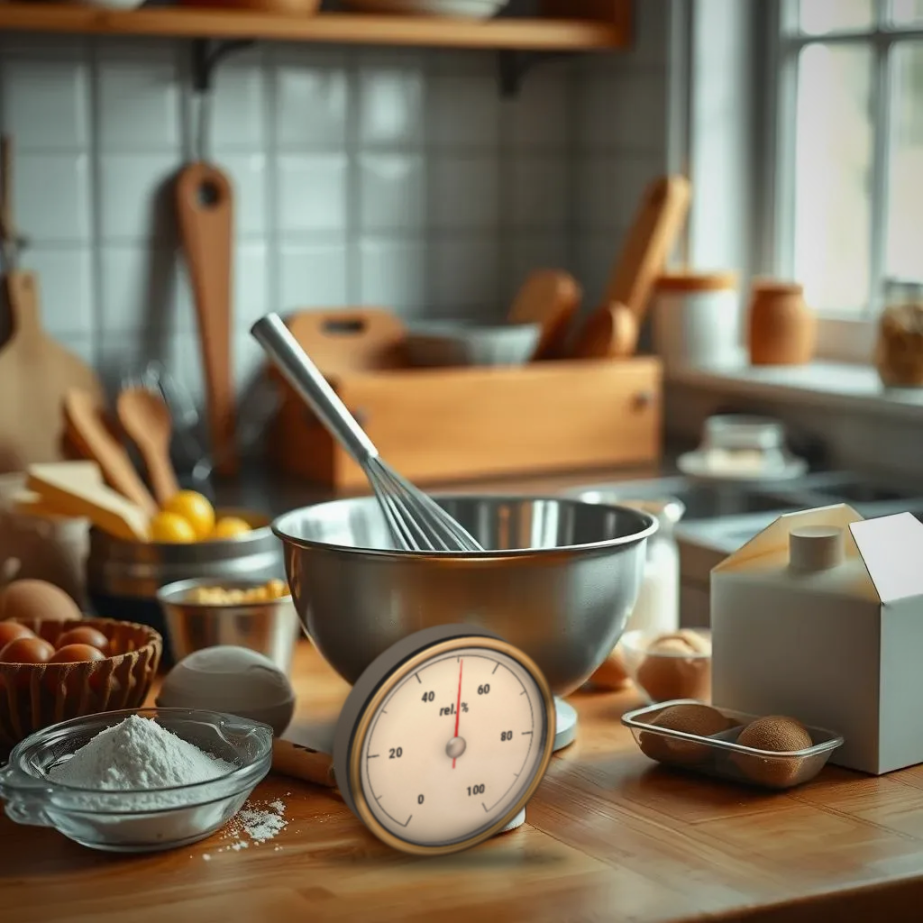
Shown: 50 %
